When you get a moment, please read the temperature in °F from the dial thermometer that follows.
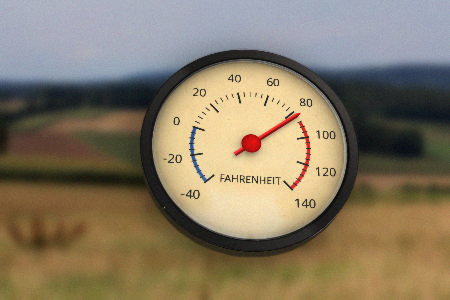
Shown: 84 °F
